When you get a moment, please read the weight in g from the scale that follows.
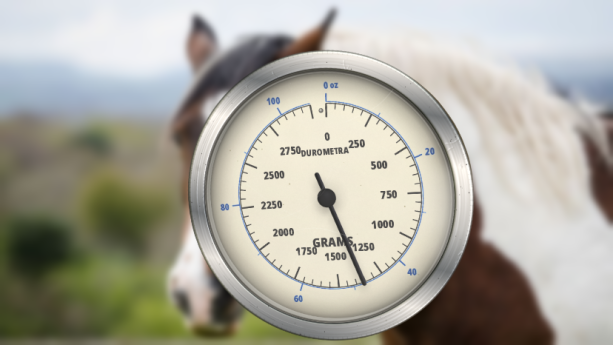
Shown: 1350 g
